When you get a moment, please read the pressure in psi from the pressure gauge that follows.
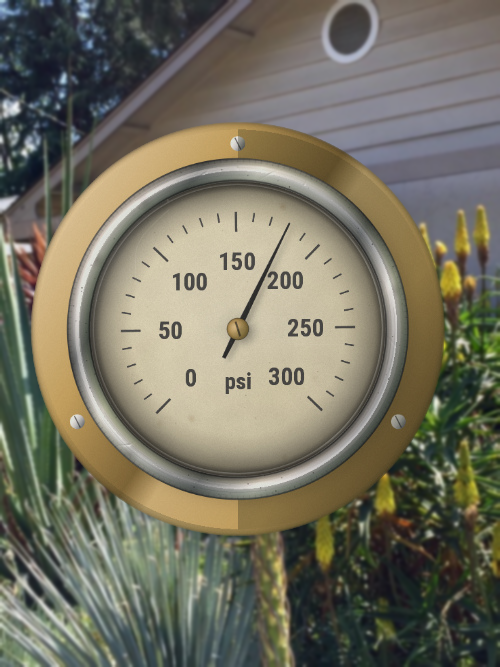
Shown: 180 psi
